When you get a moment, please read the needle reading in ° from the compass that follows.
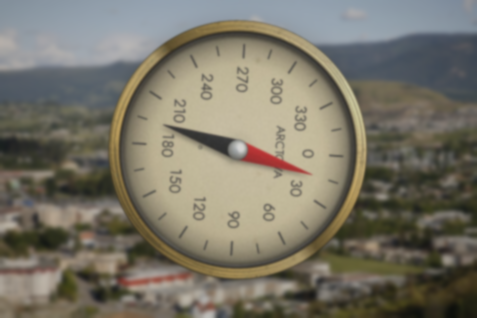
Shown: 15 °
